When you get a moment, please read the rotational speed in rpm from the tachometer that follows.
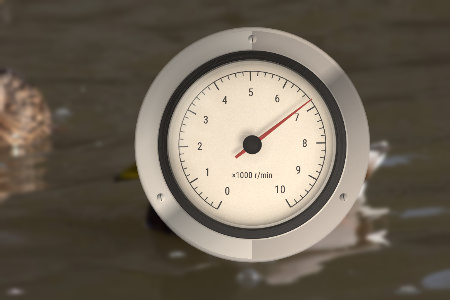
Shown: 6800 rpm
